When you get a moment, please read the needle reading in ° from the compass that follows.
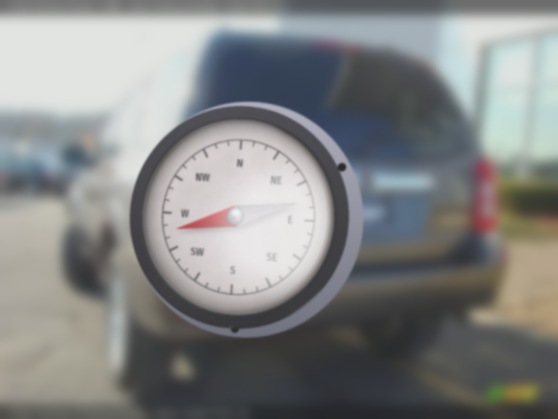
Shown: 255 °
